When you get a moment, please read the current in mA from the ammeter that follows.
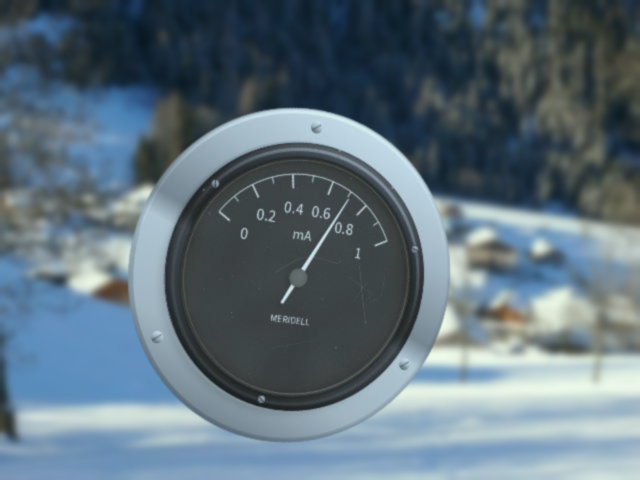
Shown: 0.7 mA
